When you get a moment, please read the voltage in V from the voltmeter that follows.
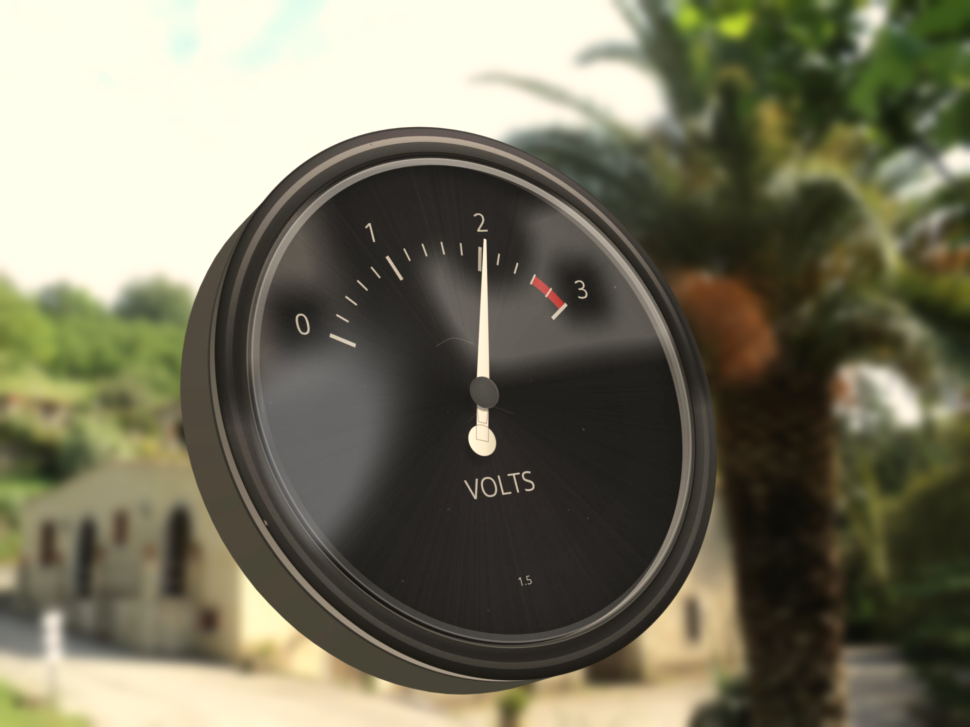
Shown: 2 V
